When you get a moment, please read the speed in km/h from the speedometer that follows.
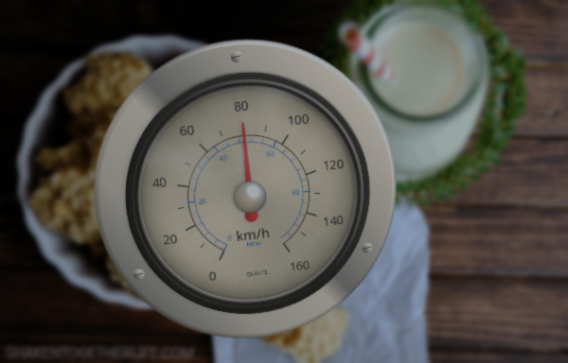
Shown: 80 km/h
